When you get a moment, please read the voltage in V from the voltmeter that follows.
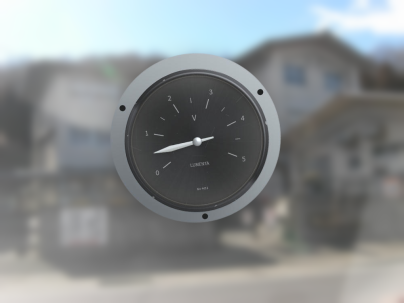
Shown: 0.5 V
